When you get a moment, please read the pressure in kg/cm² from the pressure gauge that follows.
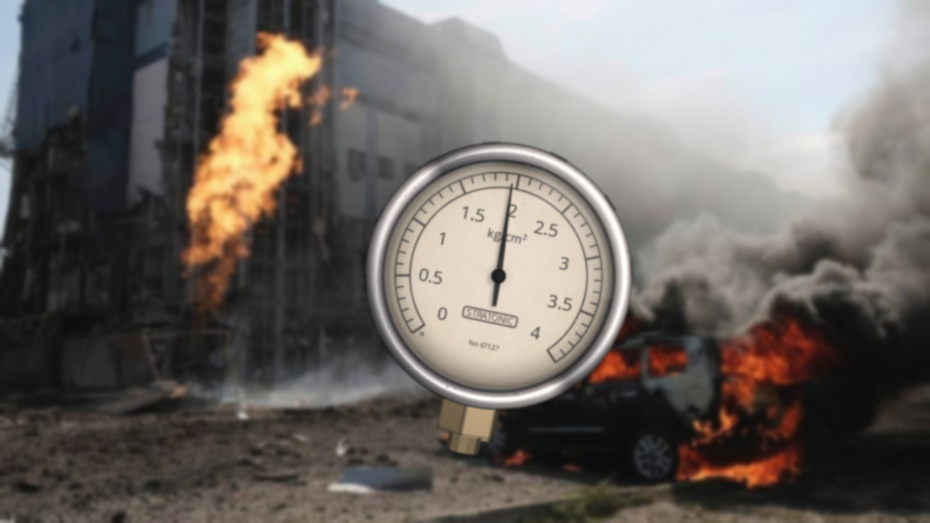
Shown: 1.95 kg/cm²
